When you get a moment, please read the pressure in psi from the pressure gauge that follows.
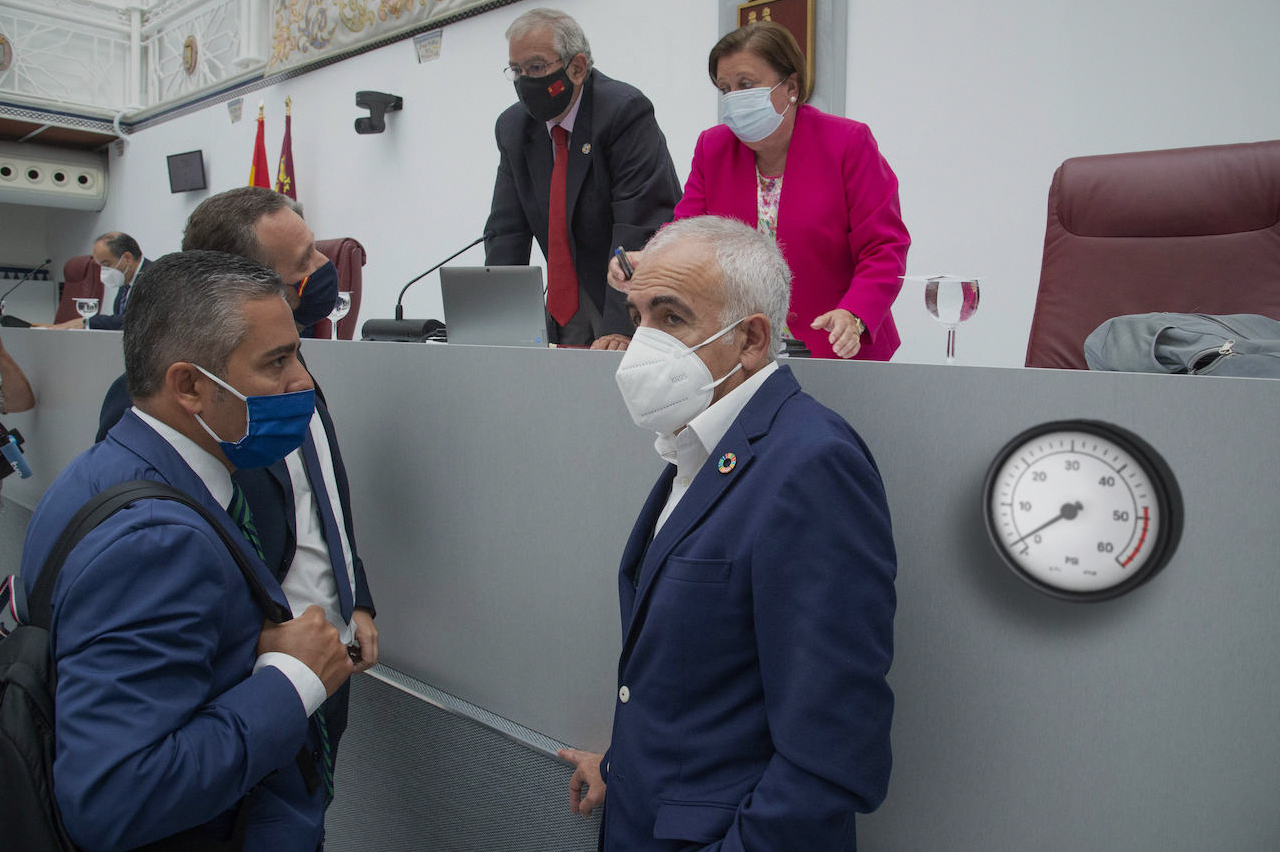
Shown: 2 psi
